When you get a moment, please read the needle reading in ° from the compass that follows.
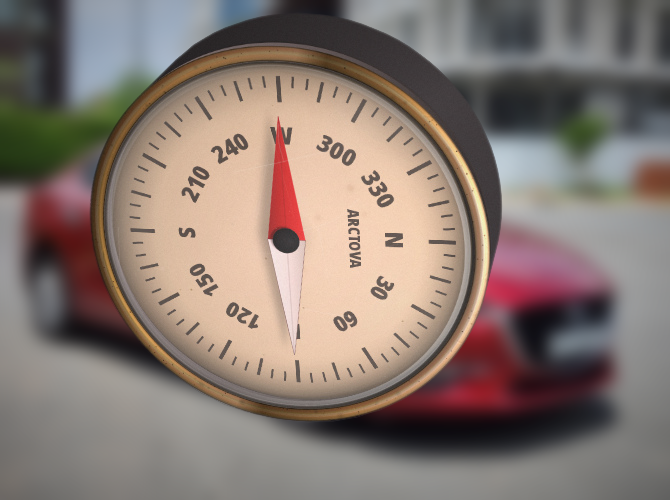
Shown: 270 °
